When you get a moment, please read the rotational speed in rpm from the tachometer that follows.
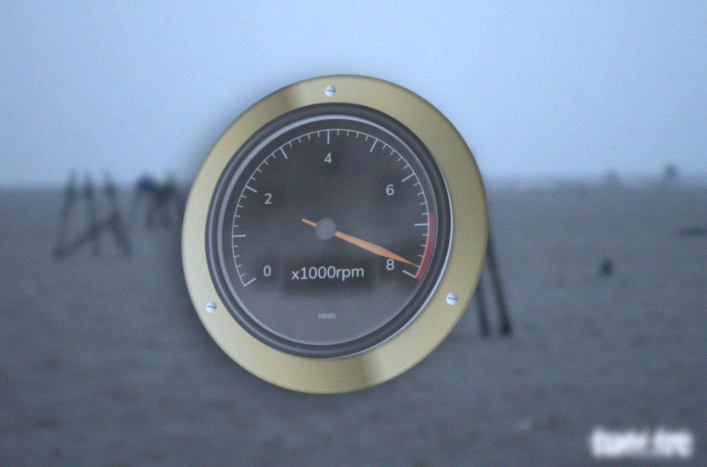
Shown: 7800 rpm
